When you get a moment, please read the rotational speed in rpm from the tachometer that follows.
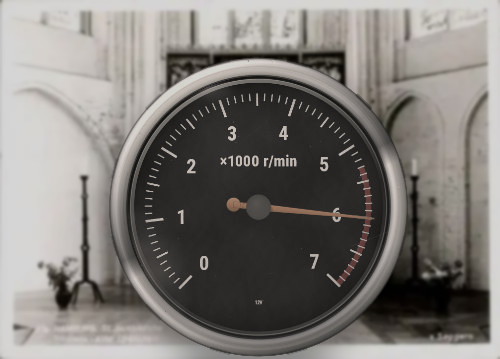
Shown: 6000 rpm
